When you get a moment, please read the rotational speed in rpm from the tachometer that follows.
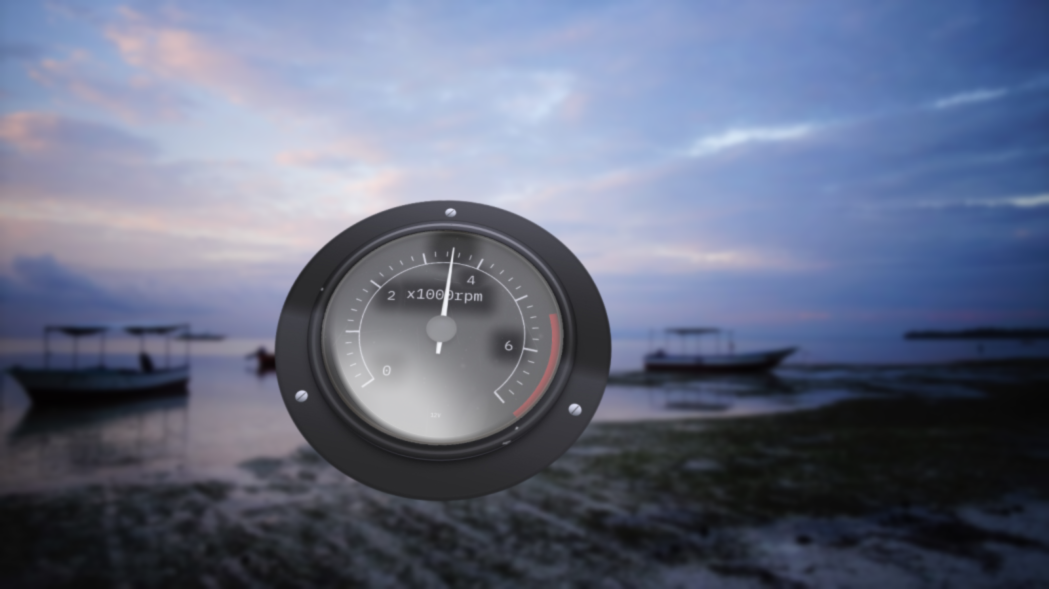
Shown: 3500 rpm
